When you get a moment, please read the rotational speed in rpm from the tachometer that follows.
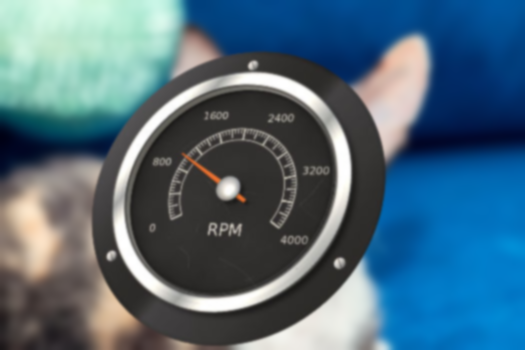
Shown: 1000 rpm
